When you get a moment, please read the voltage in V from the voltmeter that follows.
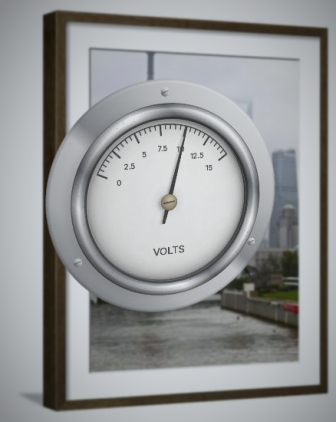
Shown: 10 V
